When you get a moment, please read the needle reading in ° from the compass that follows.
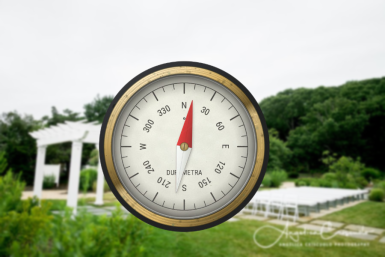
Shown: 10 °
